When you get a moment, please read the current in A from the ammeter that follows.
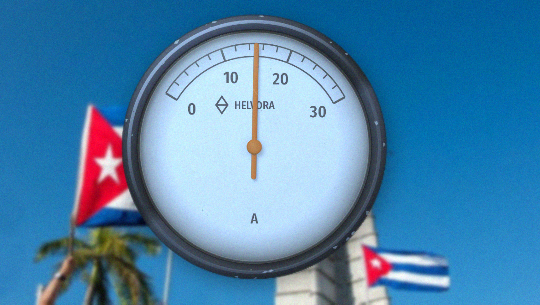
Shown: 15 A
